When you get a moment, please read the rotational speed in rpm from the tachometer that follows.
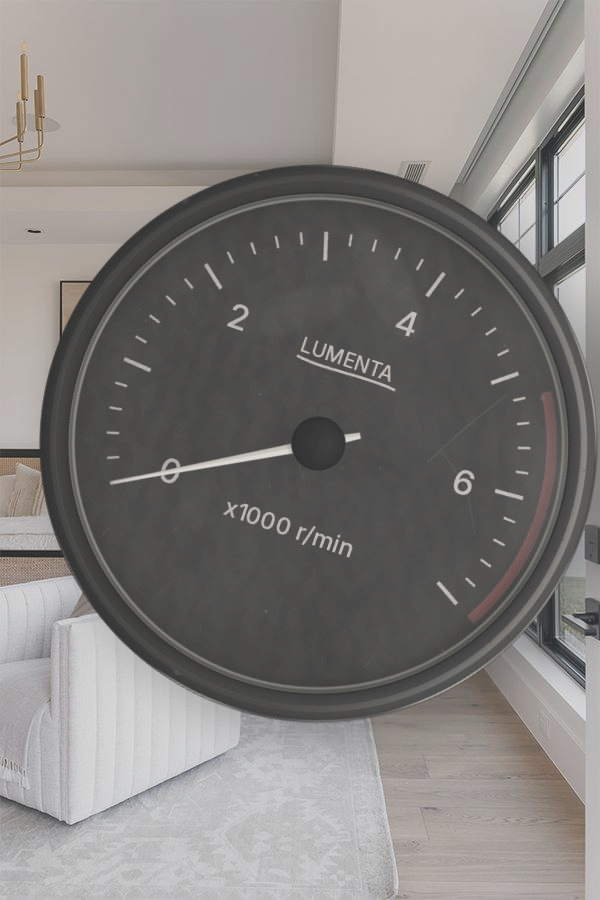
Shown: 0 rpm
